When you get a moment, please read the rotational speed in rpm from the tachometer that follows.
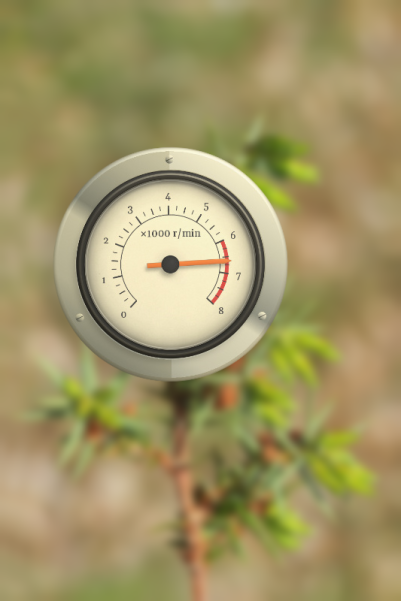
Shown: 6625 rpm
